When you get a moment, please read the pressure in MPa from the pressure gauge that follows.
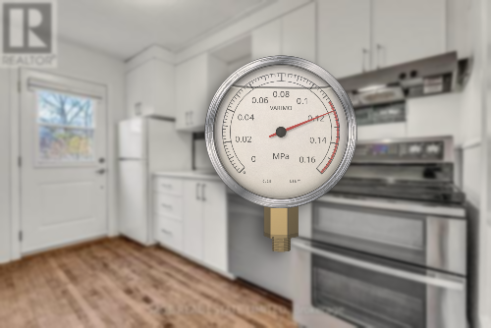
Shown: 0.12 MPa
